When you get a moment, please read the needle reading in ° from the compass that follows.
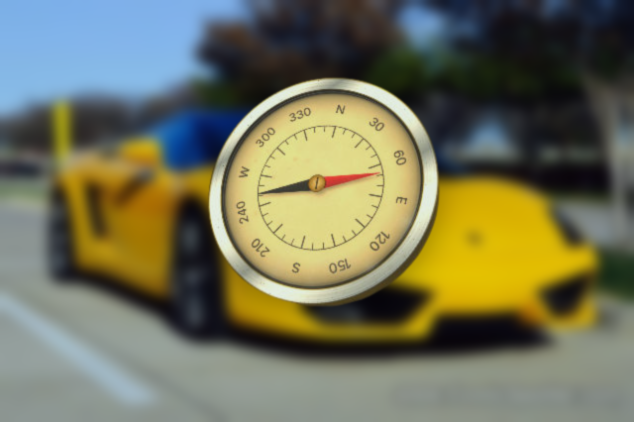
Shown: 70 °
